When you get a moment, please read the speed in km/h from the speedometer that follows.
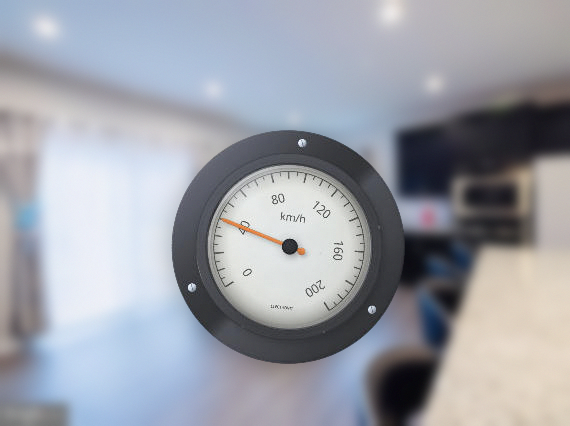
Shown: 40 km/h
